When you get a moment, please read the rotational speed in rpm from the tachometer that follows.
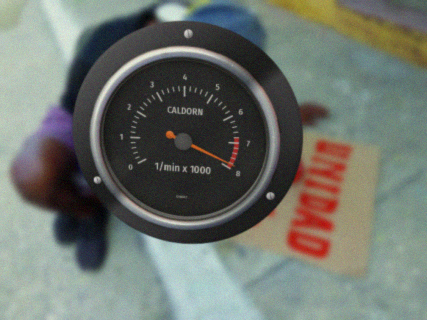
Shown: 7800 rpm
